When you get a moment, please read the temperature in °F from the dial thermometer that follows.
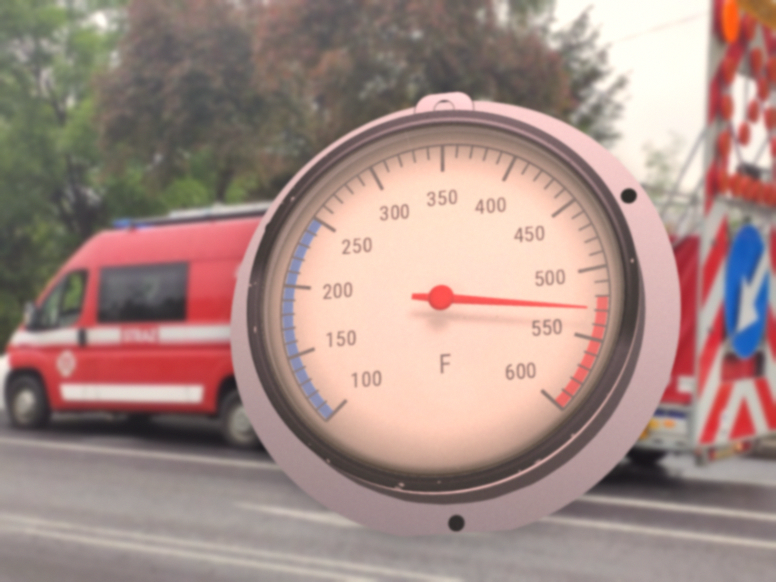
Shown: 530 °F
